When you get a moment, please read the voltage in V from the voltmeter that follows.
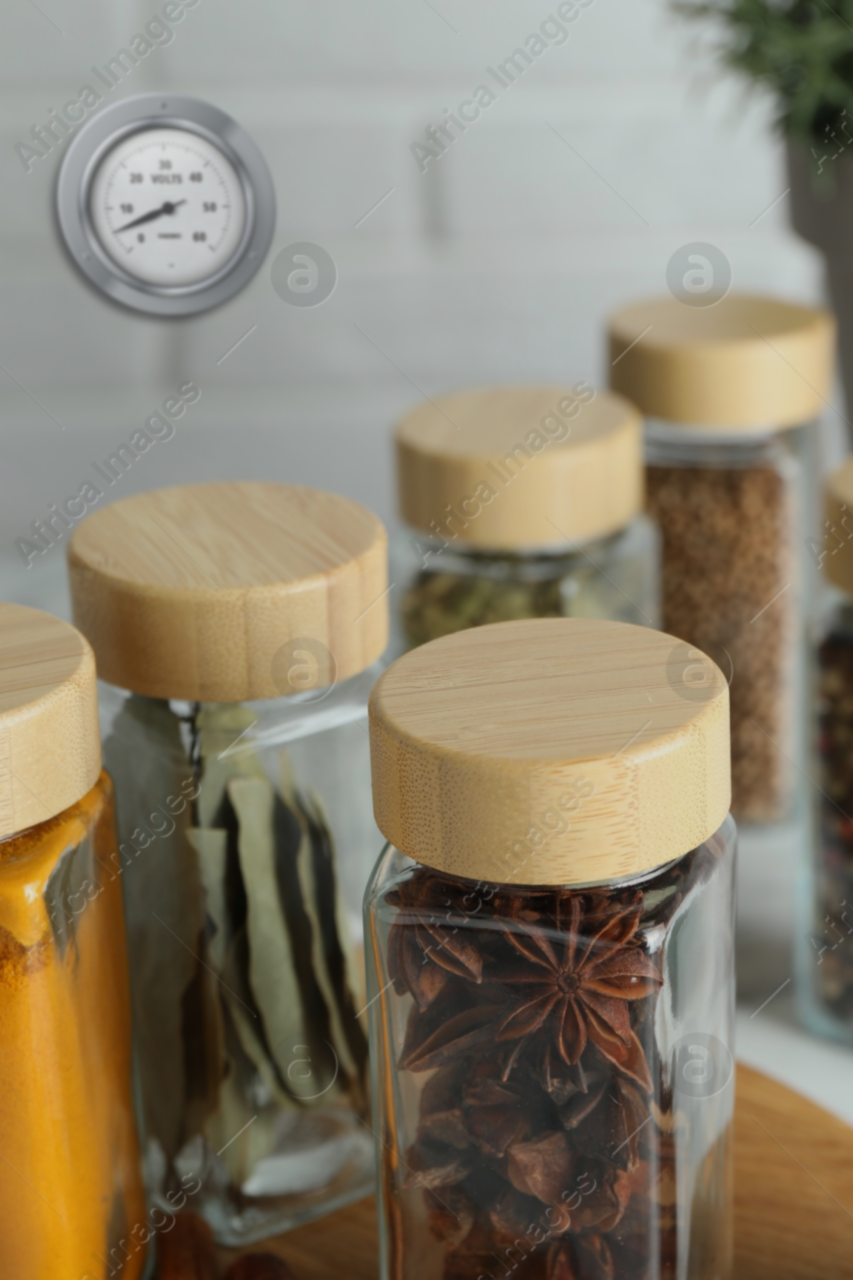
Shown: 5 V
